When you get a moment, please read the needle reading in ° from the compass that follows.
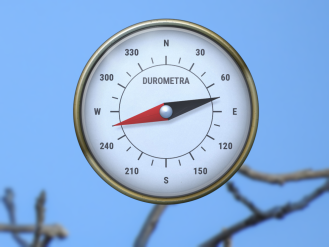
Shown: 255 °
